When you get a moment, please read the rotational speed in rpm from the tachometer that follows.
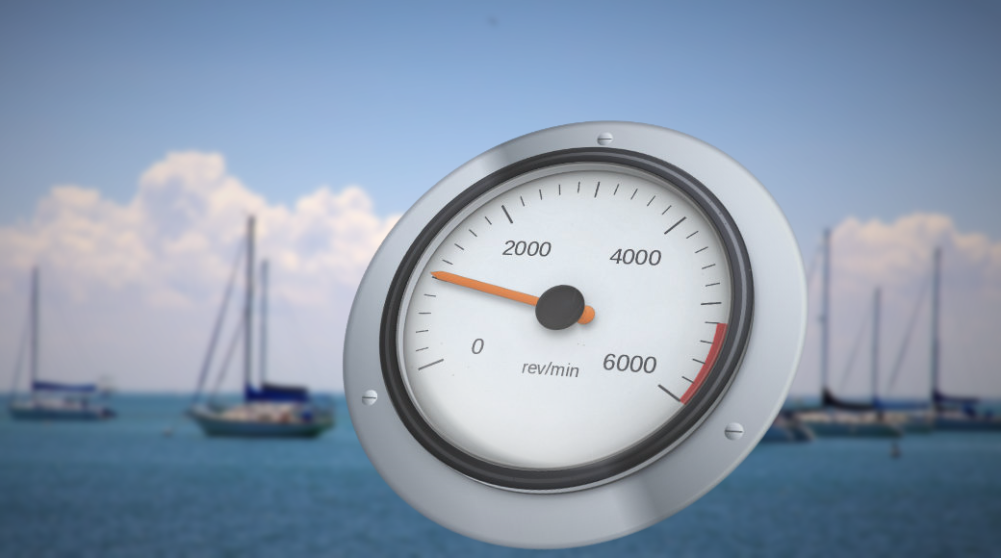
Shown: 1000 rpm
